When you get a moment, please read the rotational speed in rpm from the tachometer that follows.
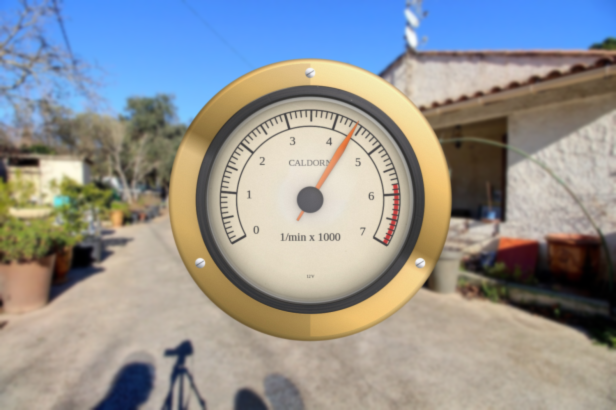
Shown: 4400 rpm
